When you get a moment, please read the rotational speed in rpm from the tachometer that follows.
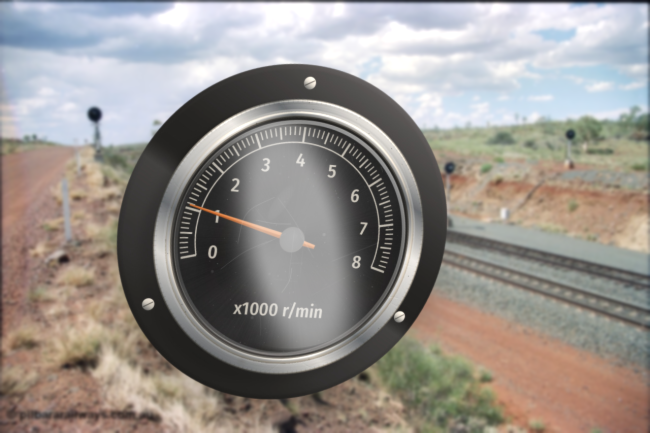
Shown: 1100 rpm
